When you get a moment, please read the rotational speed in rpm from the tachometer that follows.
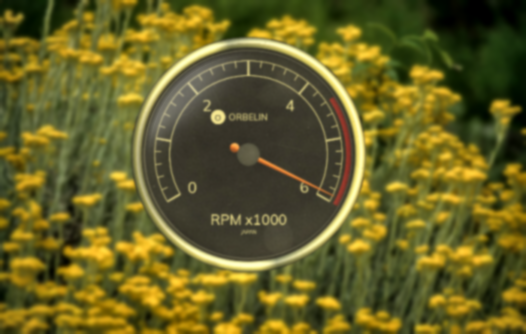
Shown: 5900 rpm
